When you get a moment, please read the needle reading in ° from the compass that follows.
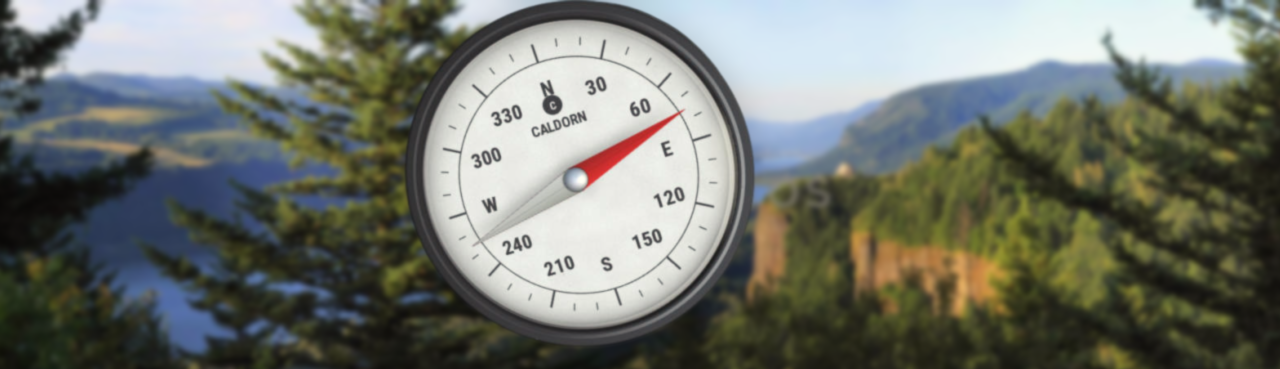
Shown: 75 °
